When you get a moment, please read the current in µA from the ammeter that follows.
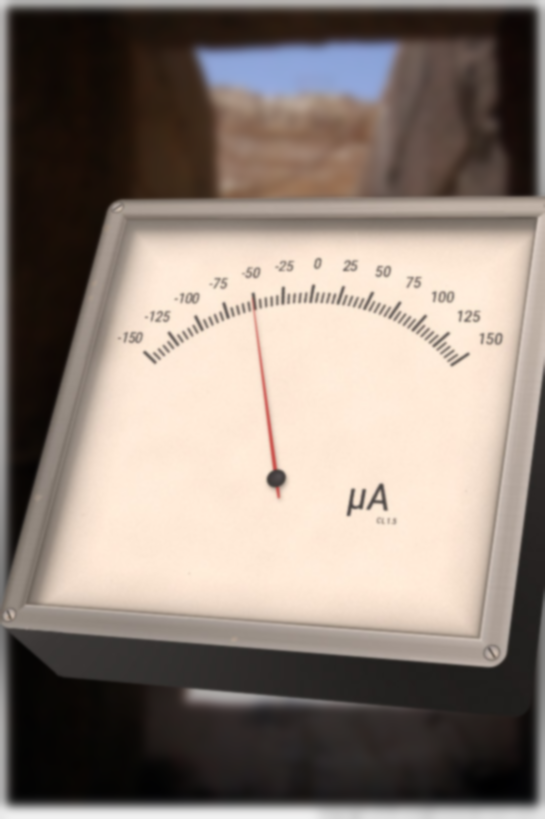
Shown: -50 µA
